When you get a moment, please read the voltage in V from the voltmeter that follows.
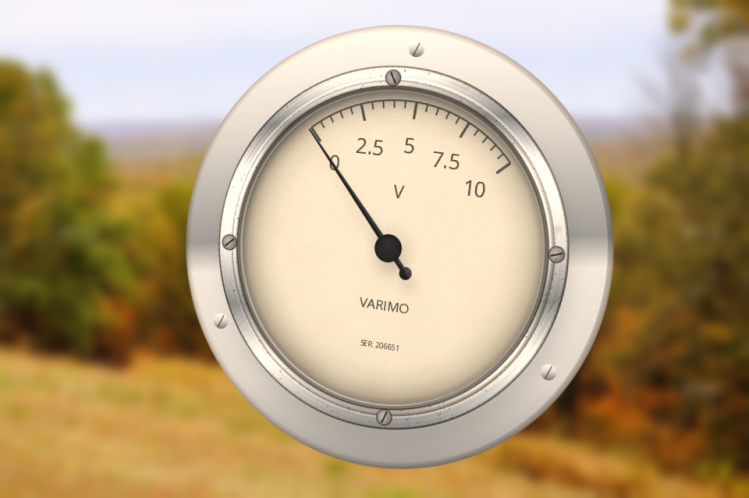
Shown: 0 V
